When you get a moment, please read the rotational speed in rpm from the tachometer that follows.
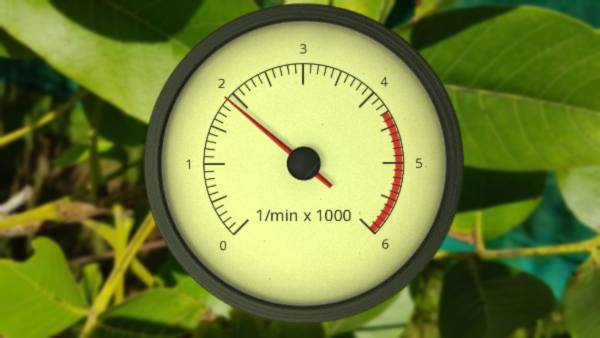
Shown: 1900 rpm
